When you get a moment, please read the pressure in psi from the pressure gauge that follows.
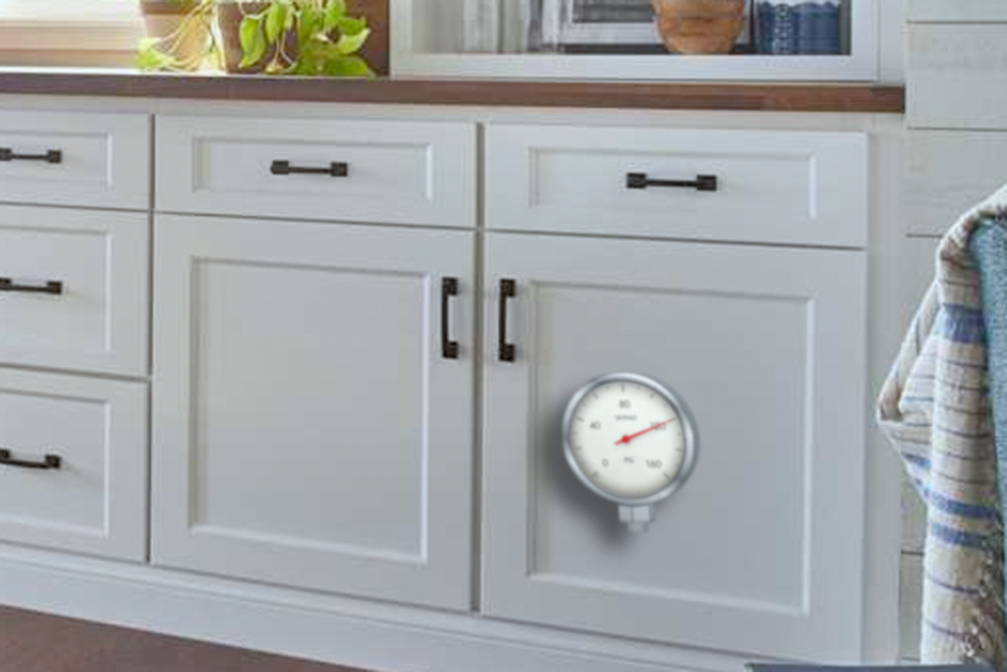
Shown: 120 psi
